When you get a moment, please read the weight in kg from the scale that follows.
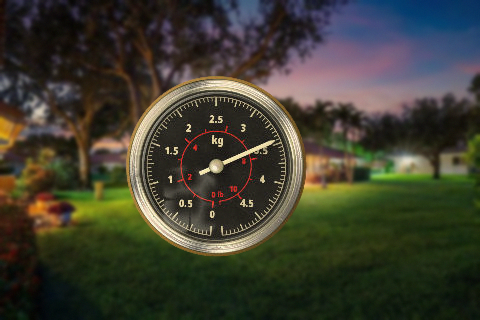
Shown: 3.45 kg
